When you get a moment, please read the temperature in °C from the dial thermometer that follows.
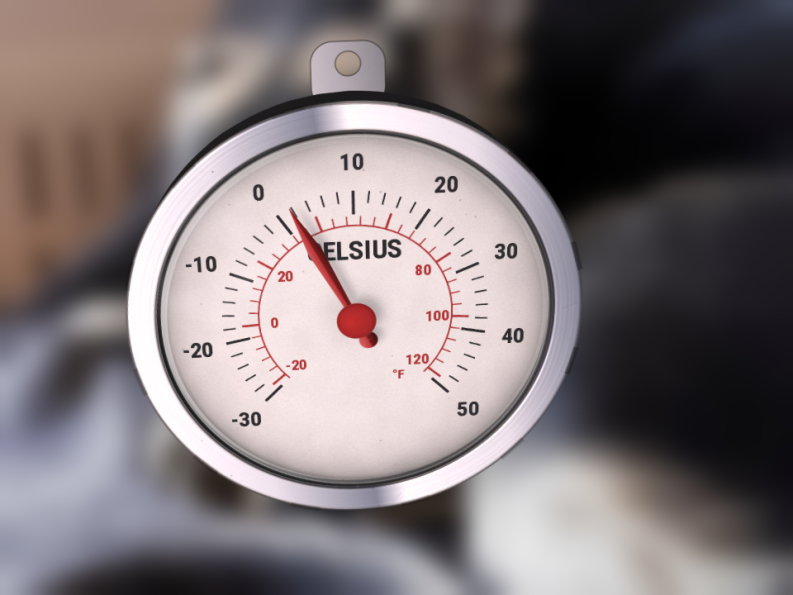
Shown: 2 °C
